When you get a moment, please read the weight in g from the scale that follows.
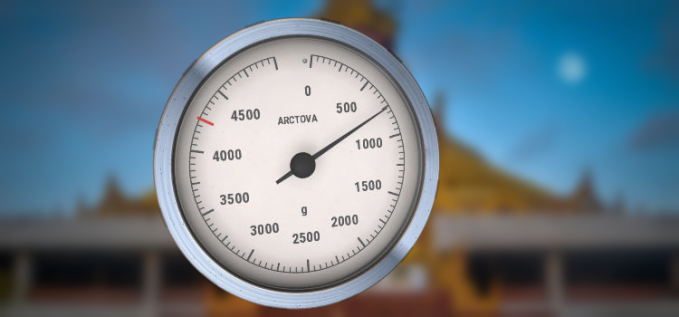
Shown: 750 g
